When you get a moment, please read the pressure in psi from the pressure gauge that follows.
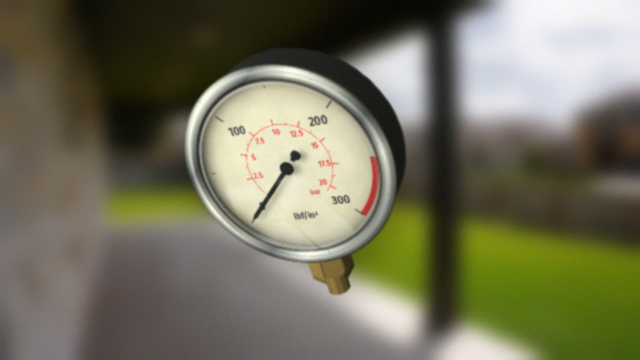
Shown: 0 psi
